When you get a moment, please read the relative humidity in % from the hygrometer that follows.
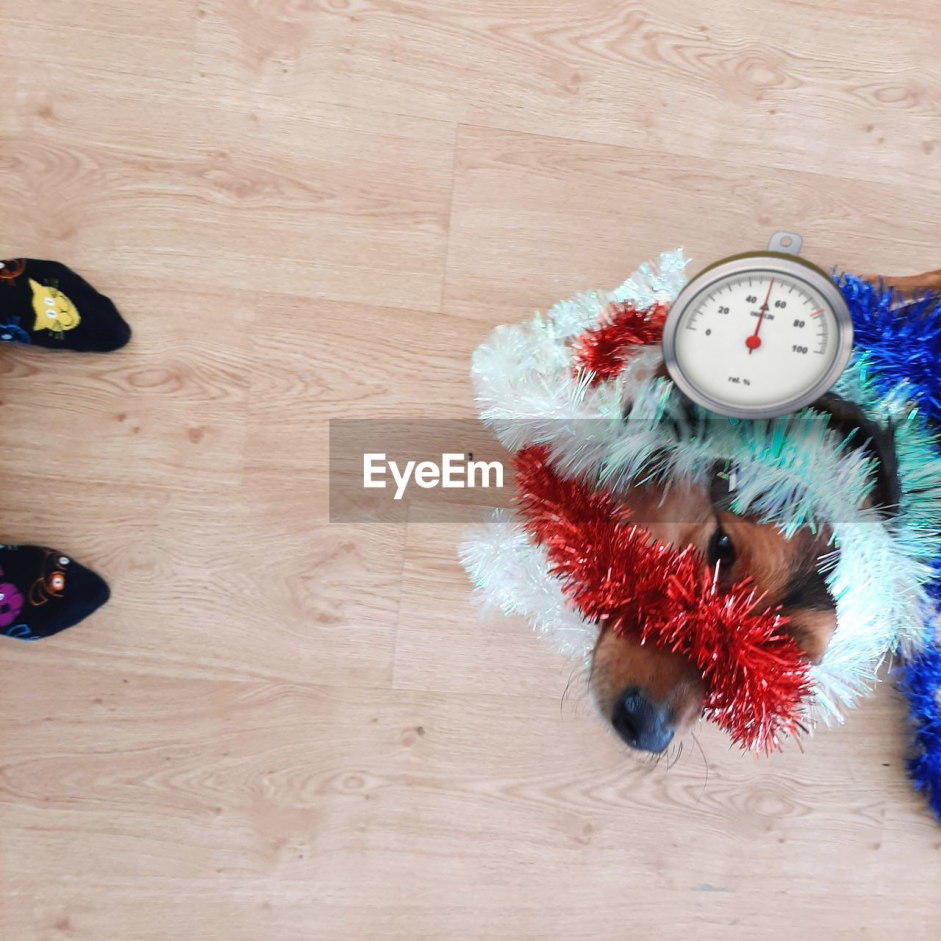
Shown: 50 %
